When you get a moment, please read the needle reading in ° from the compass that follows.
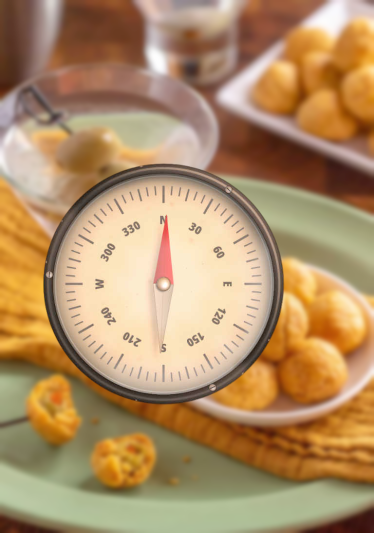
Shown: 2.5 °
